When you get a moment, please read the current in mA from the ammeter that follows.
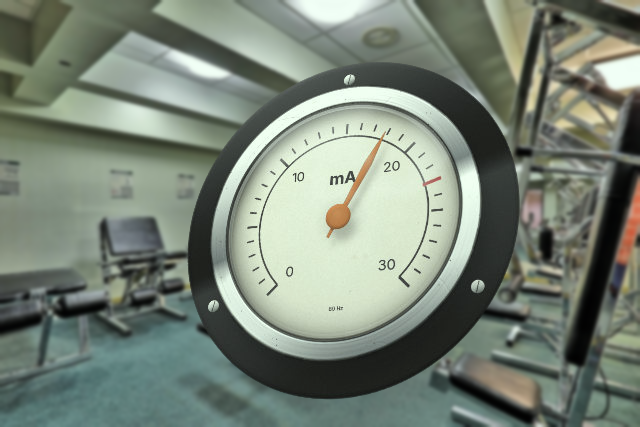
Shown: 18 mA
